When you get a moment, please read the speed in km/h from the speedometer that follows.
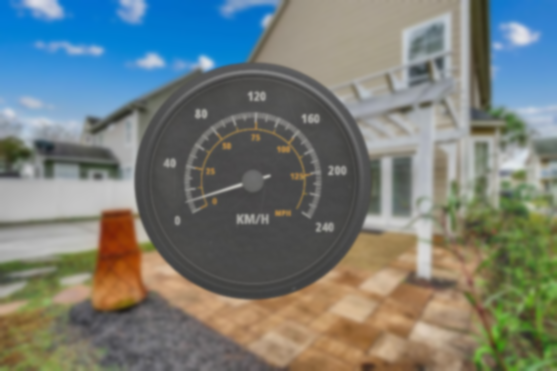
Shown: 10 km/h
